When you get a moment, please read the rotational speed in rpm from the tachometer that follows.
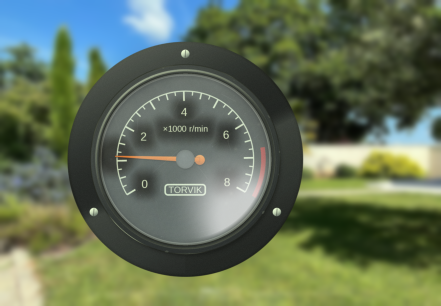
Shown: 1125 rpm
